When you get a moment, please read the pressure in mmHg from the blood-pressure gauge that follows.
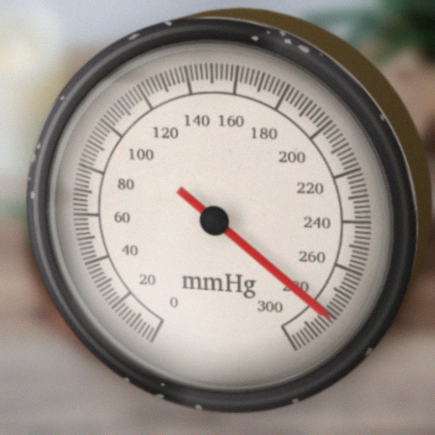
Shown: 280 mmHg
